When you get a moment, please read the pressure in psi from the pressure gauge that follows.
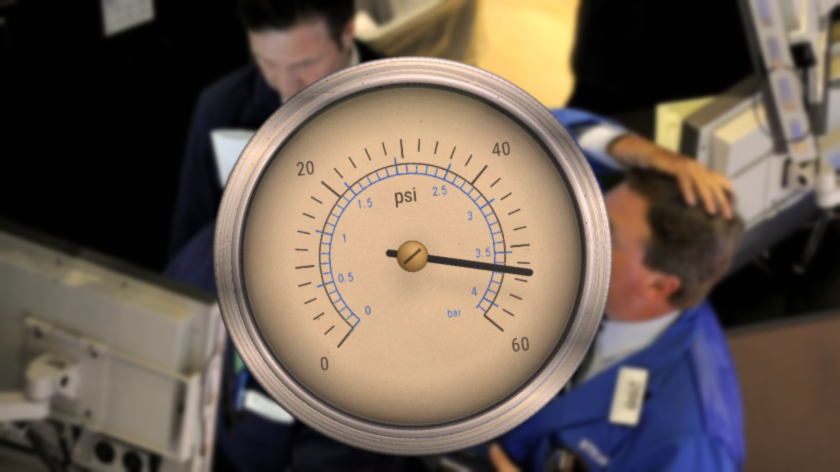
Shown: 53 psi
